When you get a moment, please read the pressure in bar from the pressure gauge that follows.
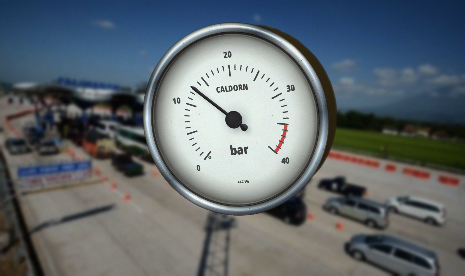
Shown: 13 bar
